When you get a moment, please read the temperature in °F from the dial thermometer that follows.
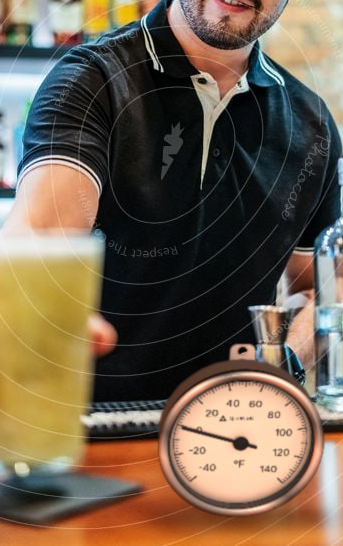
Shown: 0 °F
